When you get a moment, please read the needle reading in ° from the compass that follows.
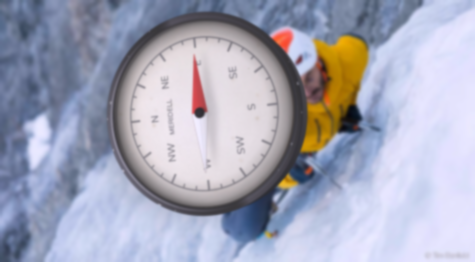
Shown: 90 °
